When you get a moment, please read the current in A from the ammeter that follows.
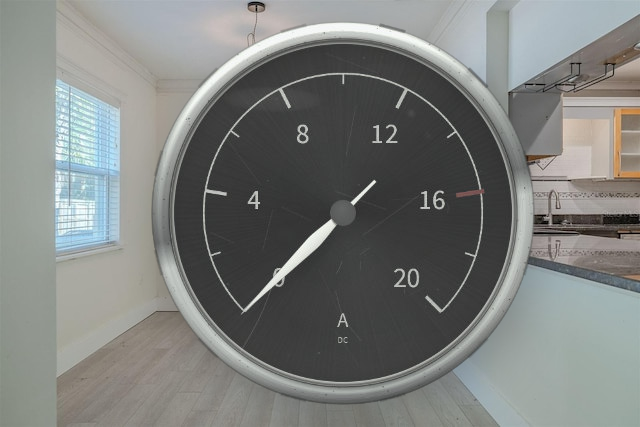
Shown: 0 A
